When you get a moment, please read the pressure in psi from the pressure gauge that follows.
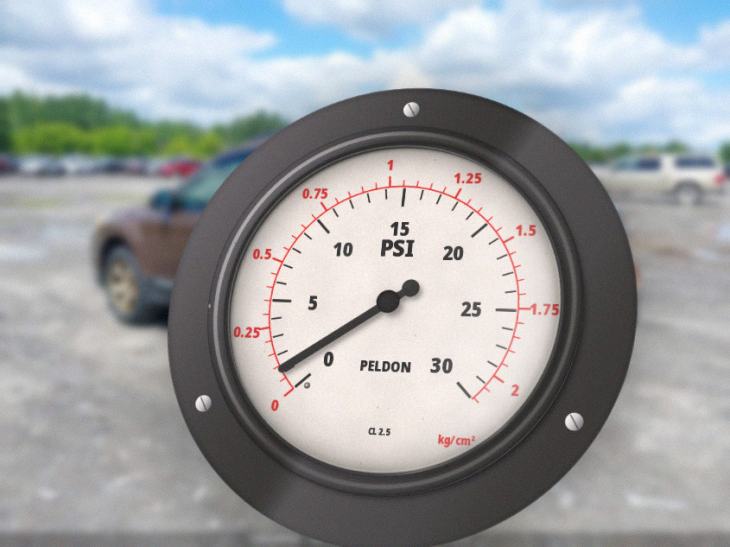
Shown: 1 psi
